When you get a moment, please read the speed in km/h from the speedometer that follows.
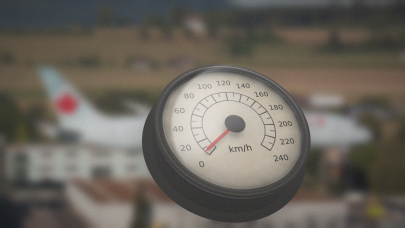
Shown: 5 km/h
